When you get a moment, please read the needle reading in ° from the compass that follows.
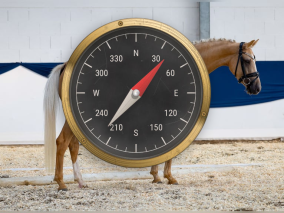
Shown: 40 °
